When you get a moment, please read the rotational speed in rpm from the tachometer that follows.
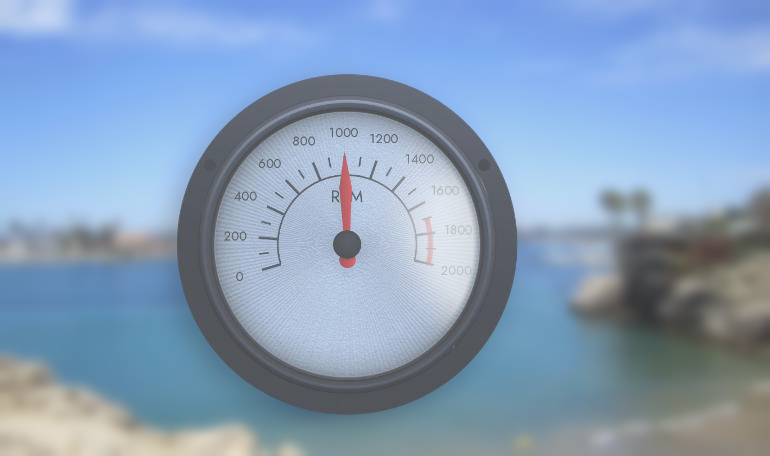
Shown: 1000 rpm
